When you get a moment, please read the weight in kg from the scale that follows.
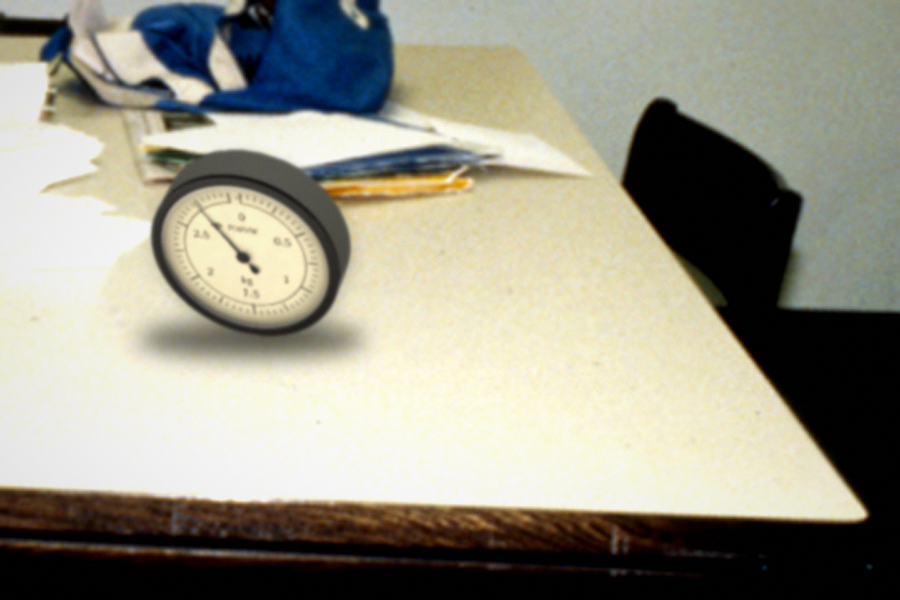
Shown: 2.75 kg
